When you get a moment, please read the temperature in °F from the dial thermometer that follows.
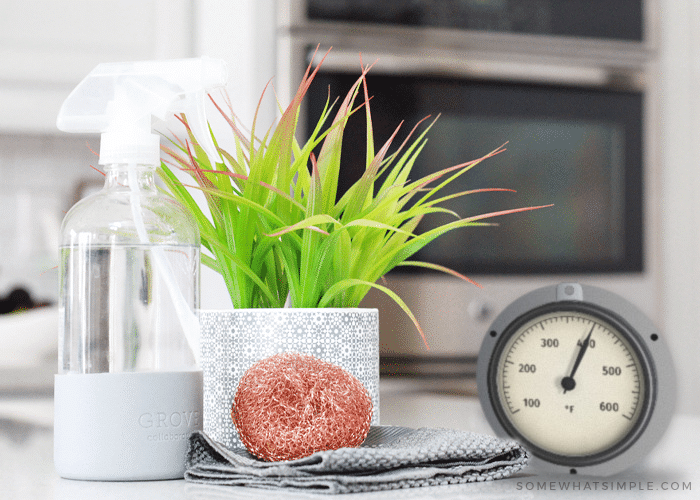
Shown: 400 °F
